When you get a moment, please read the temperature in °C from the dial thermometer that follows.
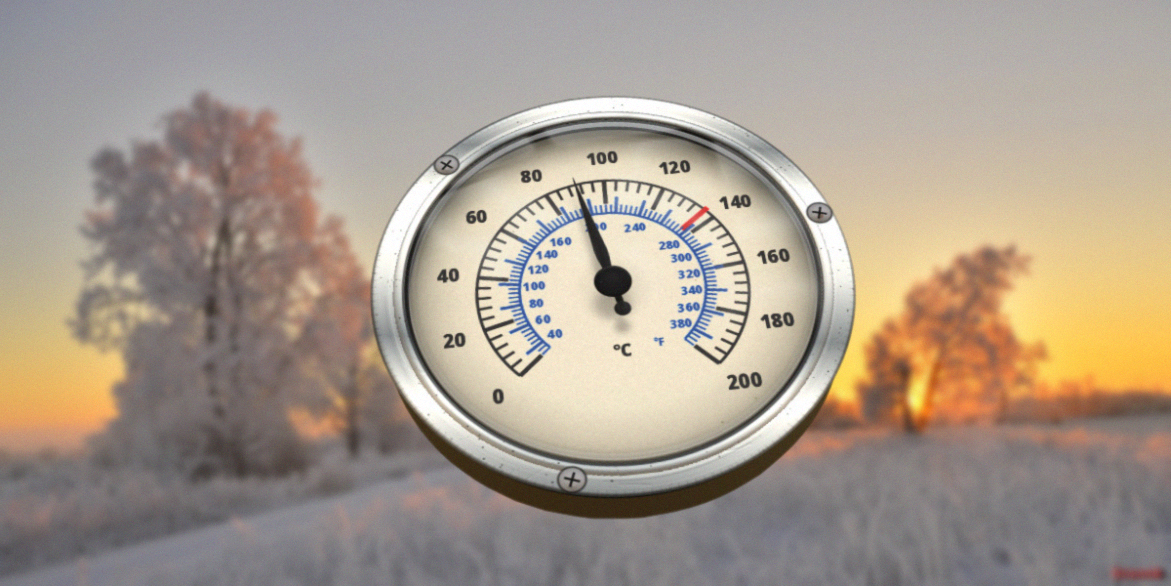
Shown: 90 °C
